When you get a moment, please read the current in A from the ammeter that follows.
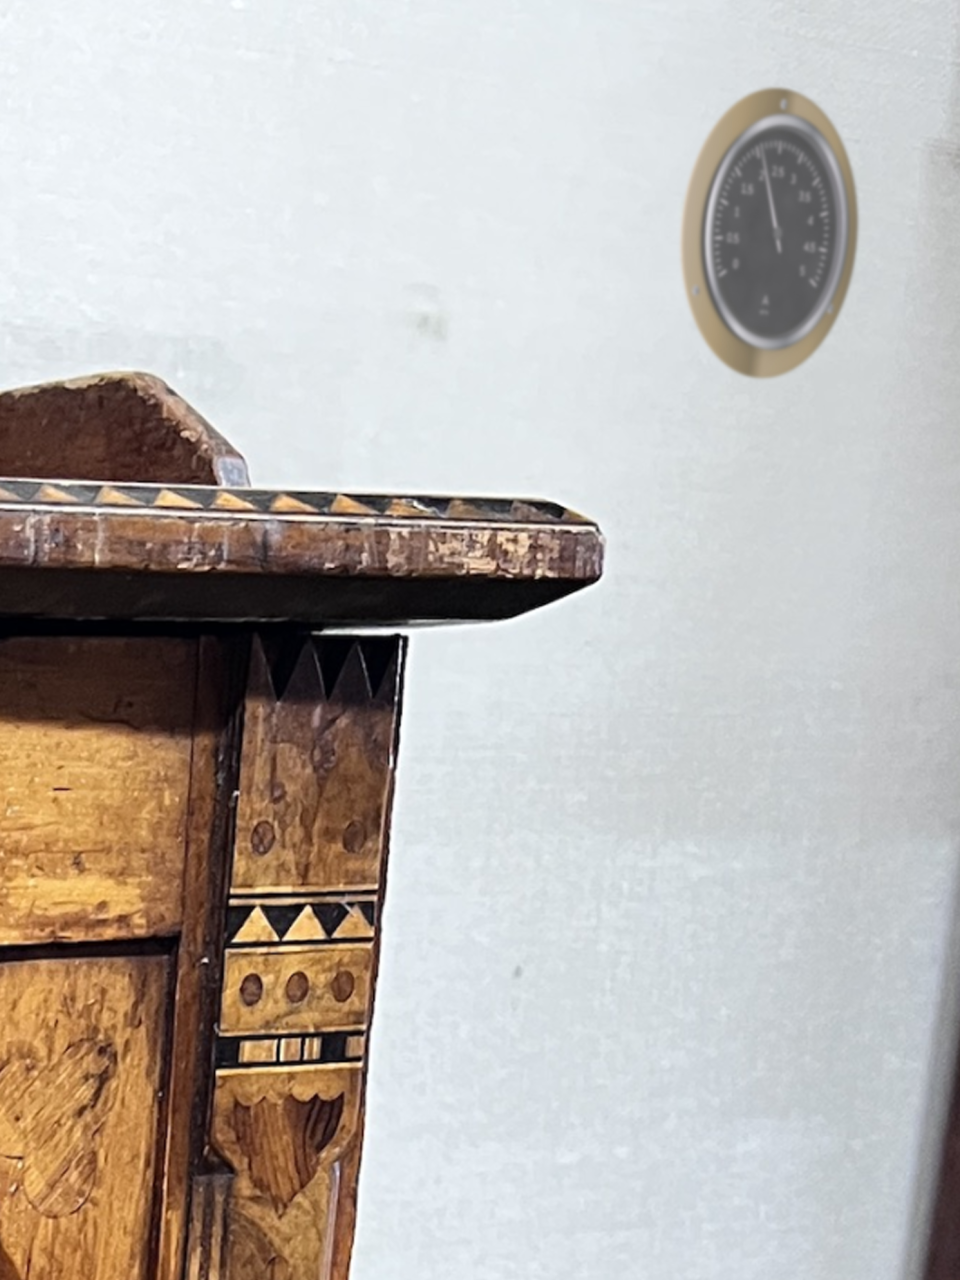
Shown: 2 A
